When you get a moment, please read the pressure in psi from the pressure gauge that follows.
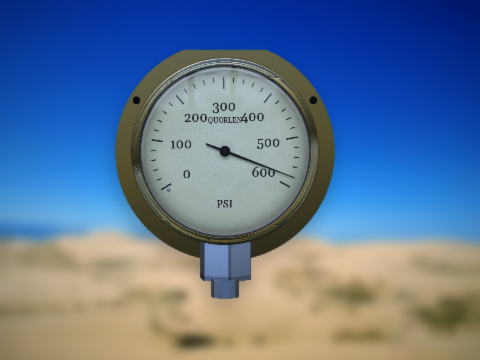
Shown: 580 psi
